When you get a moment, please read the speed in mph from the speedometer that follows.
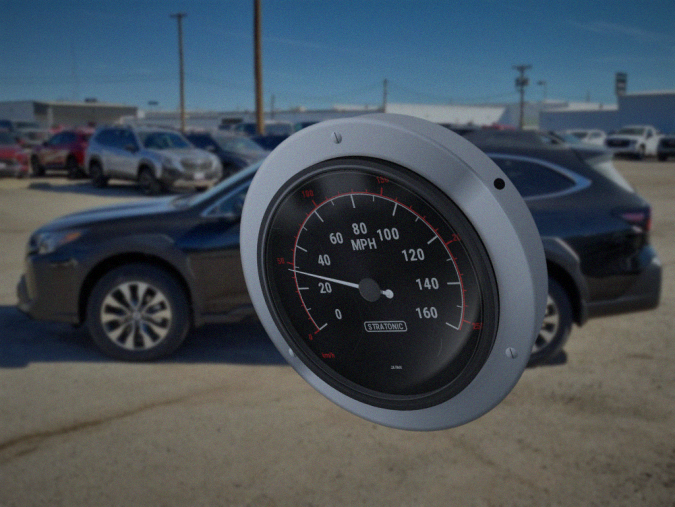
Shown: 30 mph
